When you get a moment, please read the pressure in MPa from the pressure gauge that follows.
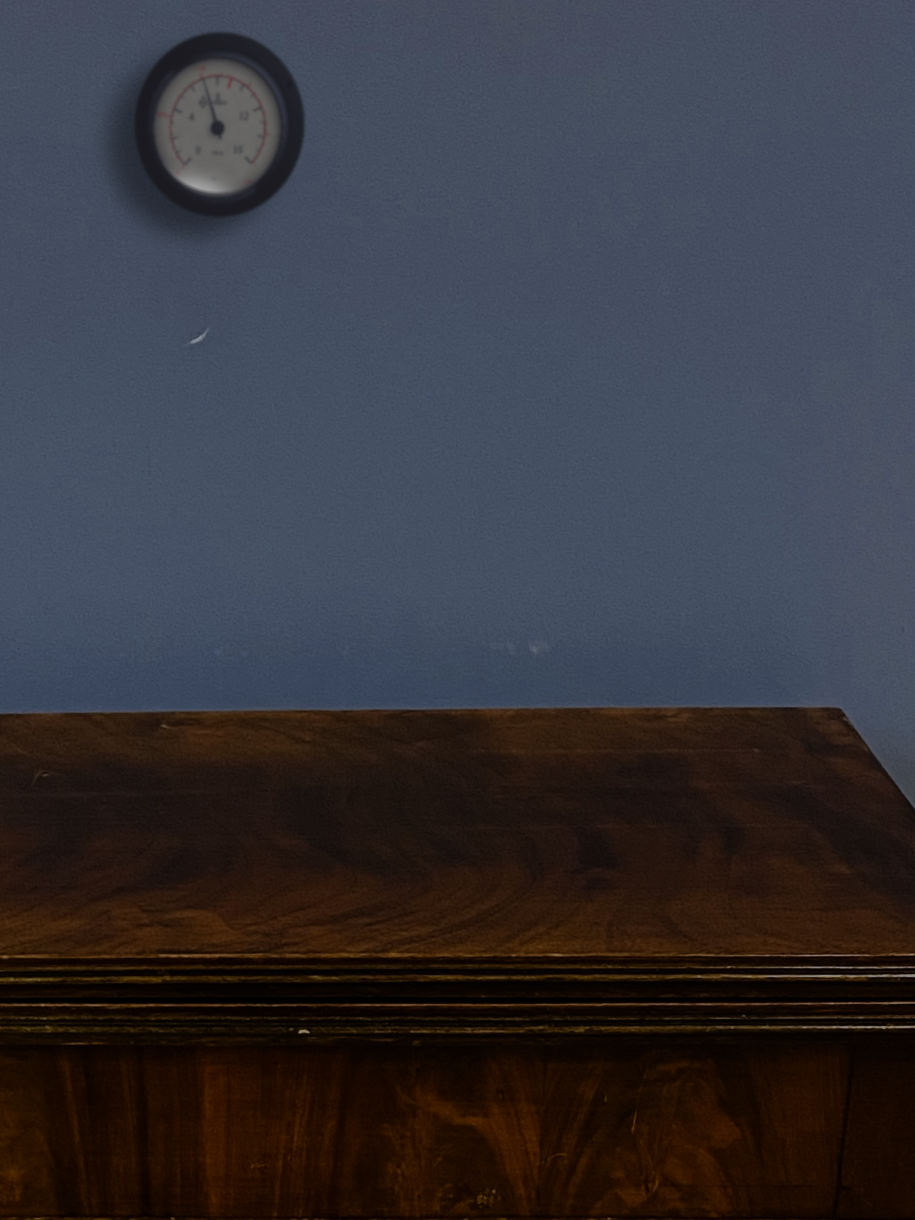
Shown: 7 MPa
